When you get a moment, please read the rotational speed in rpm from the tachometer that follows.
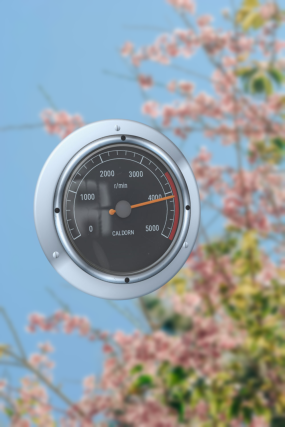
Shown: 4100 rpm
